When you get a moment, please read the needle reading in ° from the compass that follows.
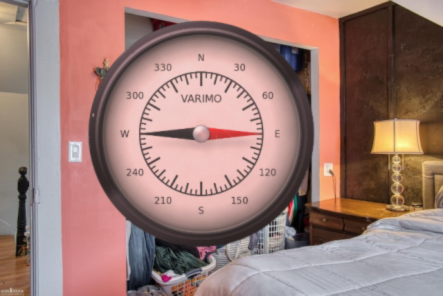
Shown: 90 °
